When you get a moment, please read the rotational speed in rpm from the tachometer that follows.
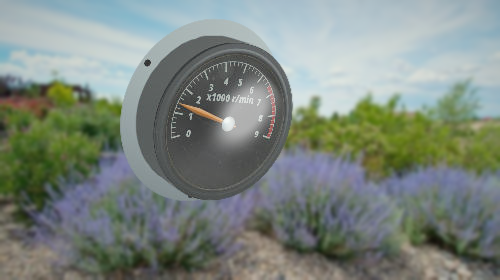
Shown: 1400 rpm
